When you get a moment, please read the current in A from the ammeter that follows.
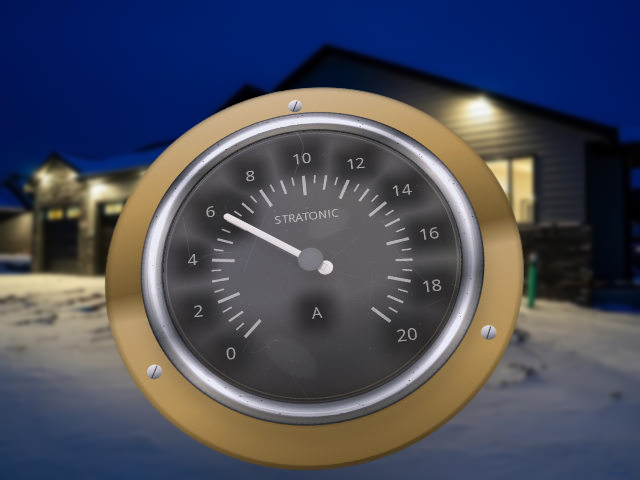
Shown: 6 A
